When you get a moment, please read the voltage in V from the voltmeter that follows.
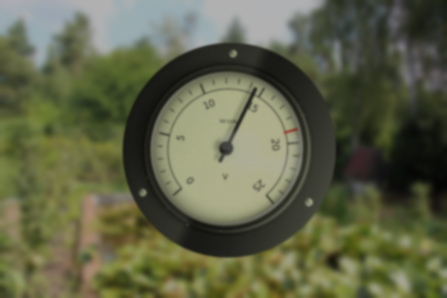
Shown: 14.5 V
